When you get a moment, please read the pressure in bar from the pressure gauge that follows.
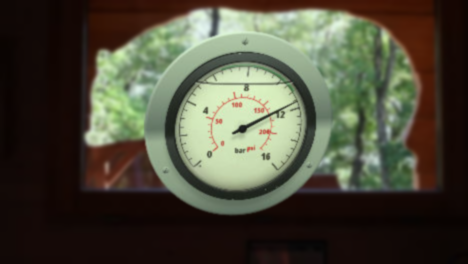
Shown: 11.5 bar
